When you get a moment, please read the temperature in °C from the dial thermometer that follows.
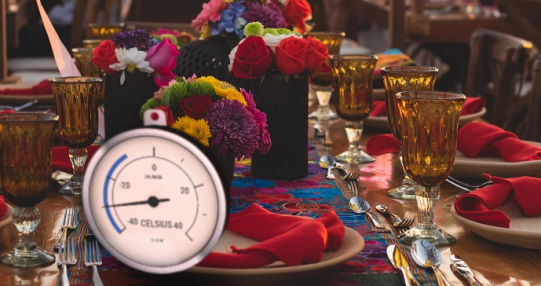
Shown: -30 °C
